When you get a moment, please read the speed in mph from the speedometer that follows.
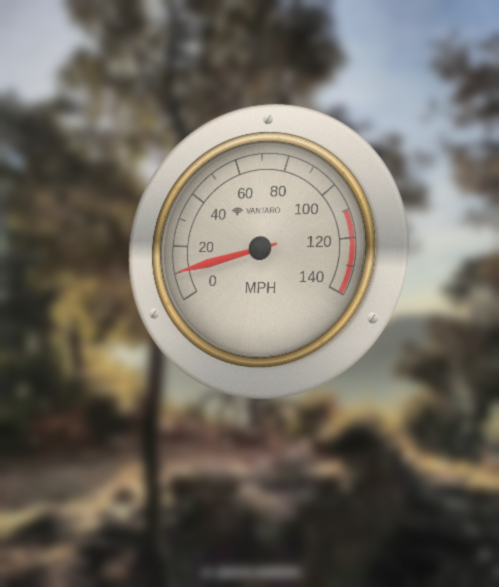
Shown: 10 mph
